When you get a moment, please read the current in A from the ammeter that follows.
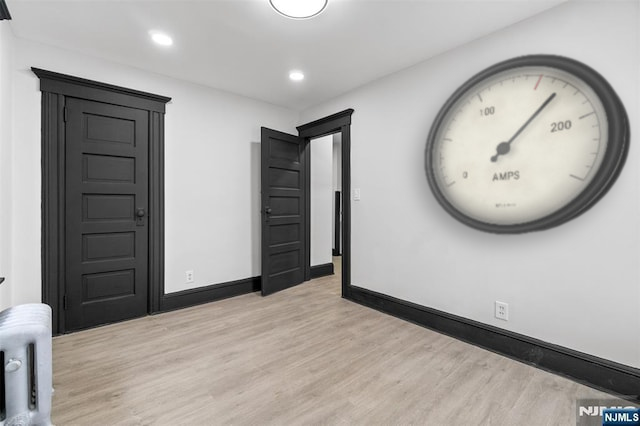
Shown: 170 A
